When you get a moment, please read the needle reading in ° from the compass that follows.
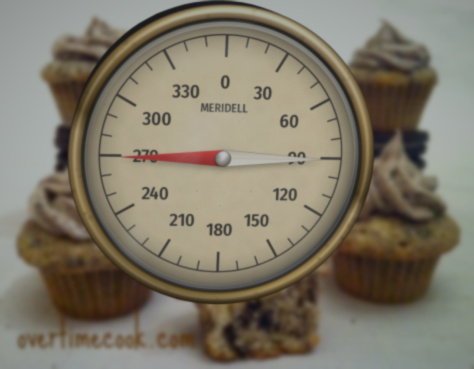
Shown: 270 °
